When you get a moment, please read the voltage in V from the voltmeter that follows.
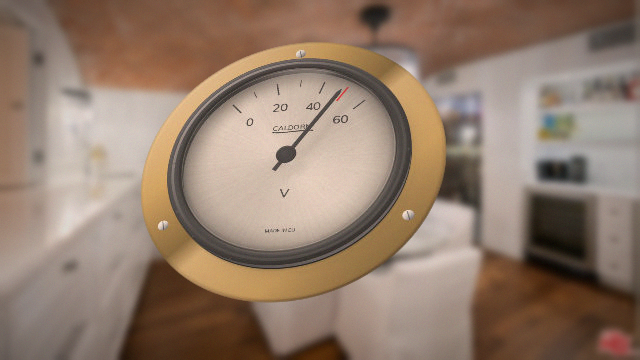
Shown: 50 V
